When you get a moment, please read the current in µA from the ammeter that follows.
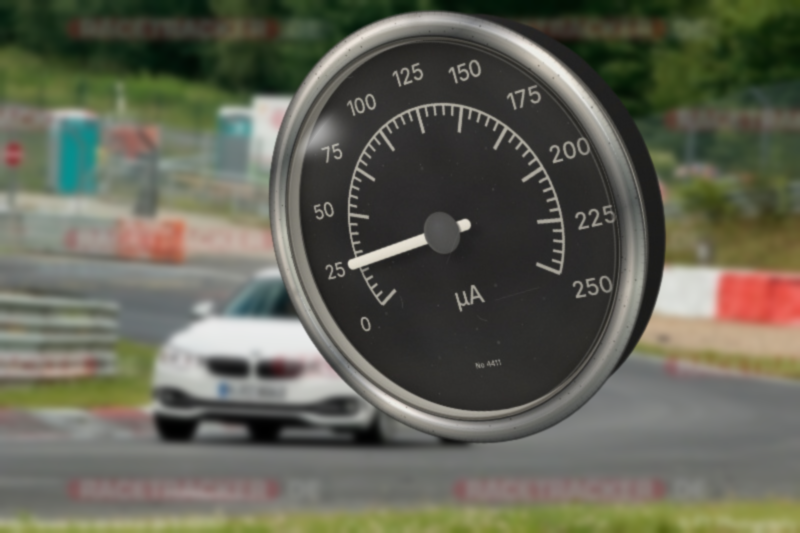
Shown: 25 µA
